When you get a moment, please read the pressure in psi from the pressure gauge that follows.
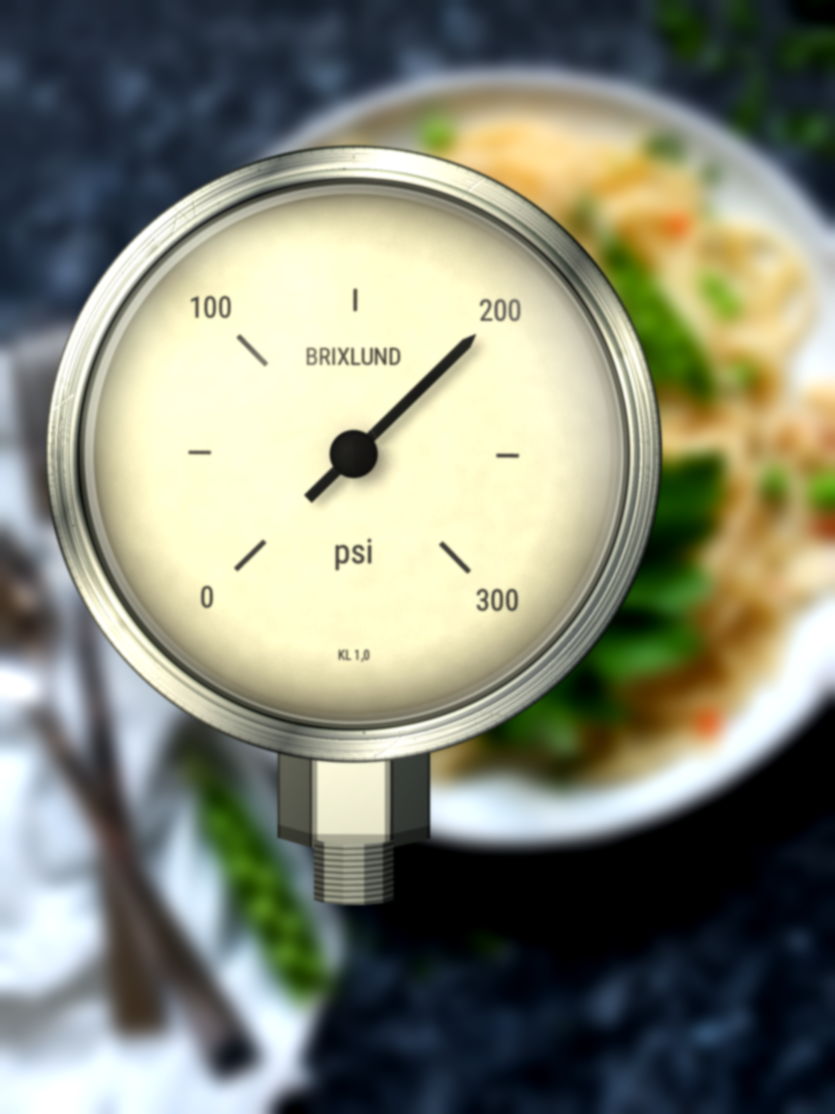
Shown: 200 psi
